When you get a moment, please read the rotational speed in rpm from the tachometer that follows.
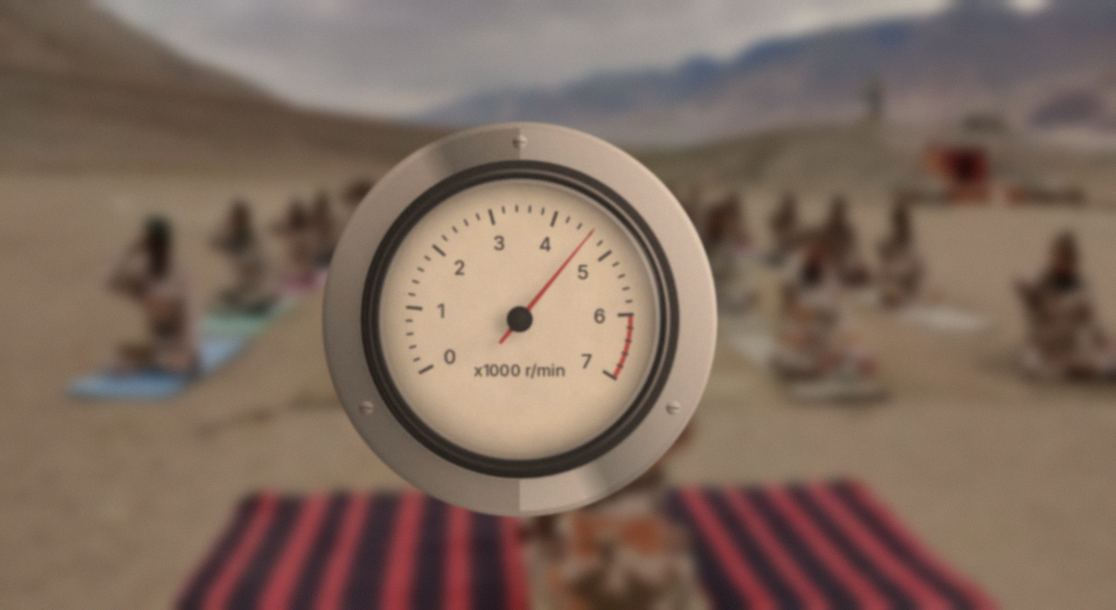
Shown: 4600 rpm
